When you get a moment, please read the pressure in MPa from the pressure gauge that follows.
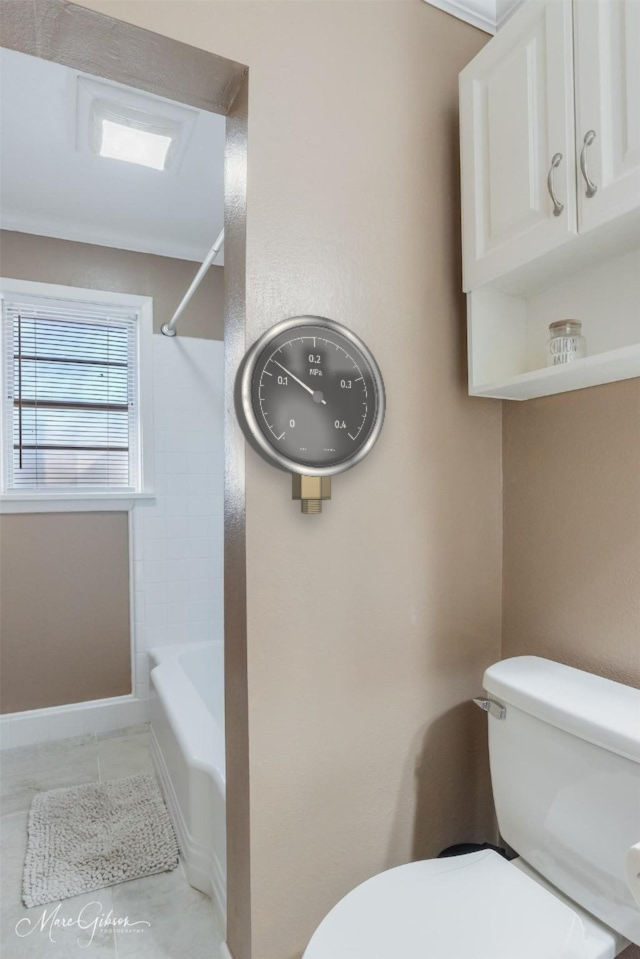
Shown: 0.12 MPa
